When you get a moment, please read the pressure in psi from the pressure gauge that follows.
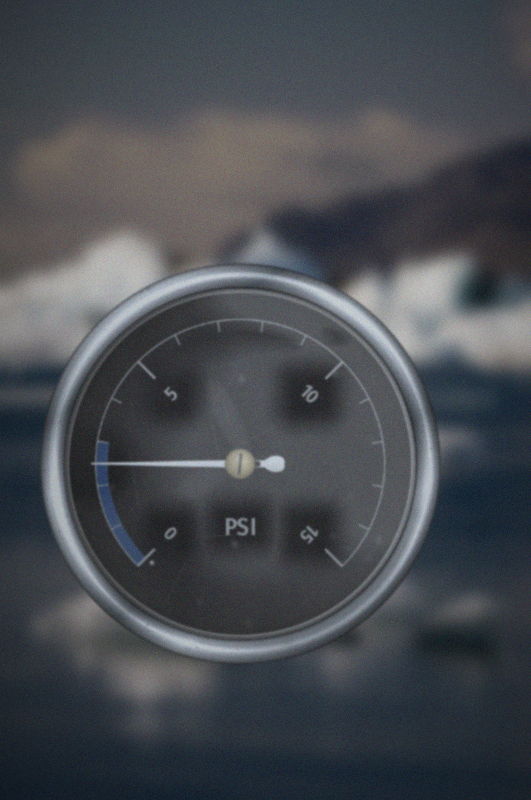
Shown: 2.5 psi
